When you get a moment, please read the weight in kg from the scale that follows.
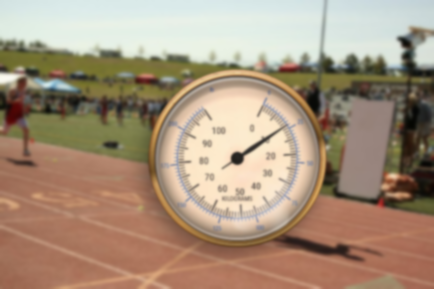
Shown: 10 kg
